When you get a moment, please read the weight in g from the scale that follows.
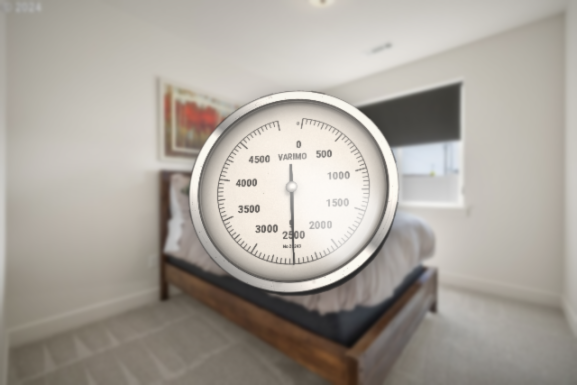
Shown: 2500 g
